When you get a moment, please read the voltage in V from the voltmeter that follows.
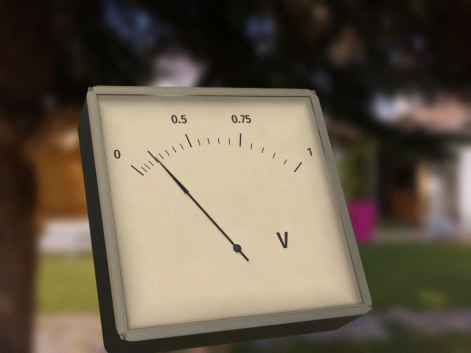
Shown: 0.25 V
